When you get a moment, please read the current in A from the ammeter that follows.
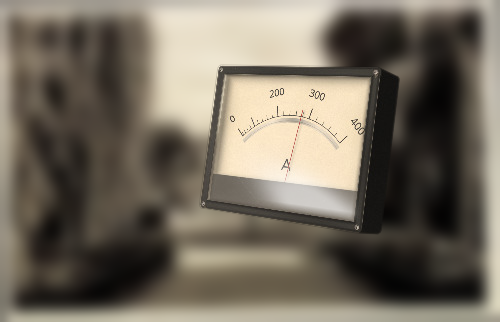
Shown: 280 A
